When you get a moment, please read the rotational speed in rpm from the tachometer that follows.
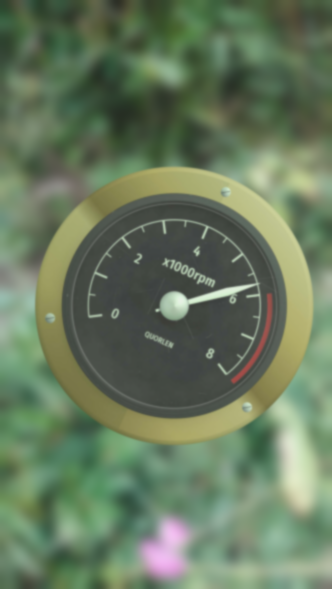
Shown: 5750 rpm
